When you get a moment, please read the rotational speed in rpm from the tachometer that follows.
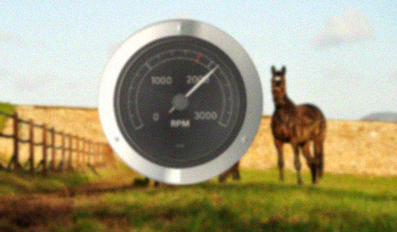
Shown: 2100 rpm
